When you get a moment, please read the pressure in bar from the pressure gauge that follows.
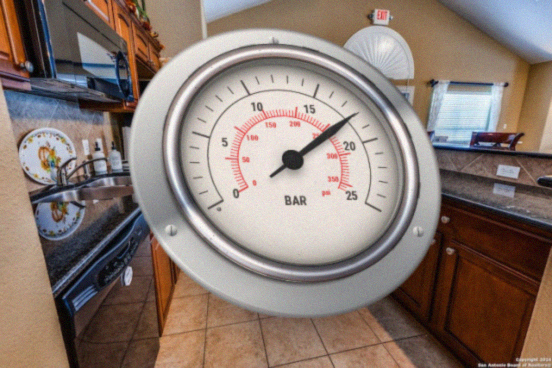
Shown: 18 bar
